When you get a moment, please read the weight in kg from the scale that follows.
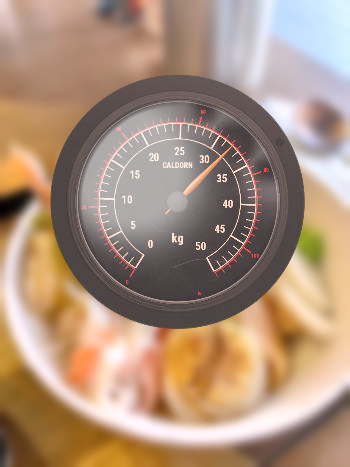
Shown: 32 kg
